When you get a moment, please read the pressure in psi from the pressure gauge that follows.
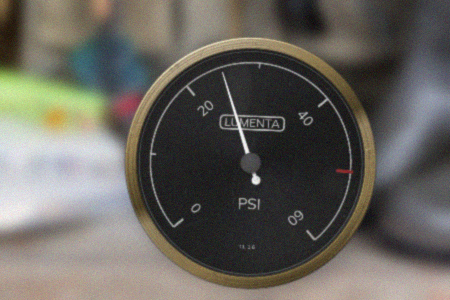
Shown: 25 psi
